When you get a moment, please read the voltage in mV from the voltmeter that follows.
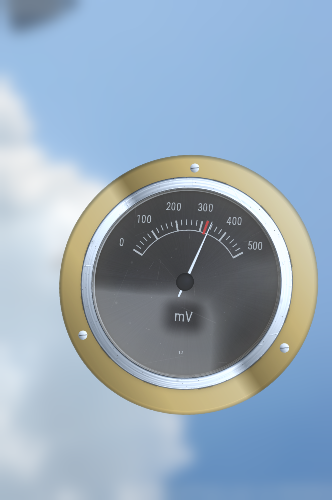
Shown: 340 mV
